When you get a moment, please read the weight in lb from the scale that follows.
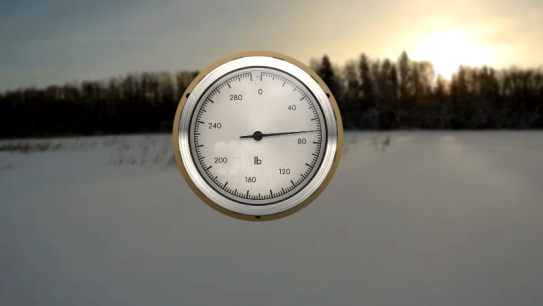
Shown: 70 lb
